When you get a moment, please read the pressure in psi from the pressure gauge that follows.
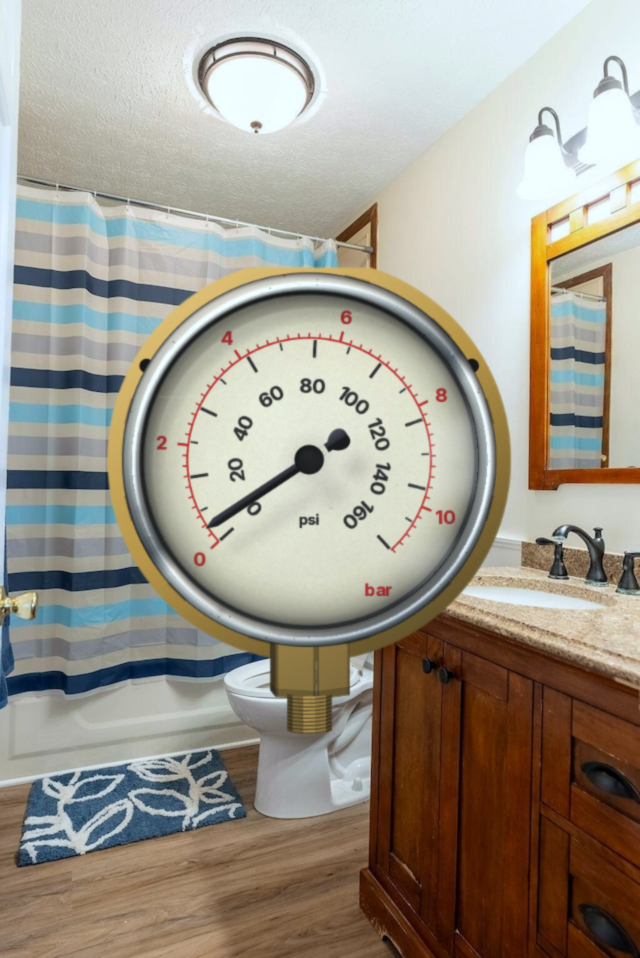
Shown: 5 psi
